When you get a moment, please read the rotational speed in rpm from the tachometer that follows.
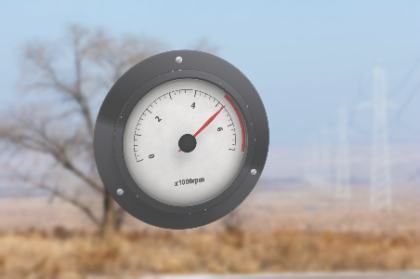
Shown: 5200 rpm
